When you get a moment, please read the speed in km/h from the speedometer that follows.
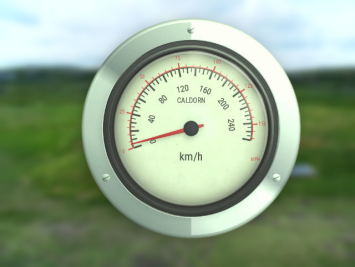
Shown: 5 km/h
